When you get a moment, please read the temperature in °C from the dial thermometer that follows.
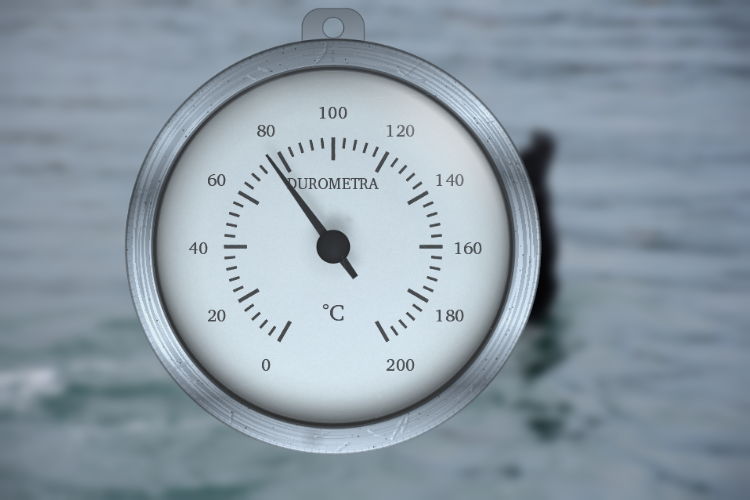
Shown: 76 °C
